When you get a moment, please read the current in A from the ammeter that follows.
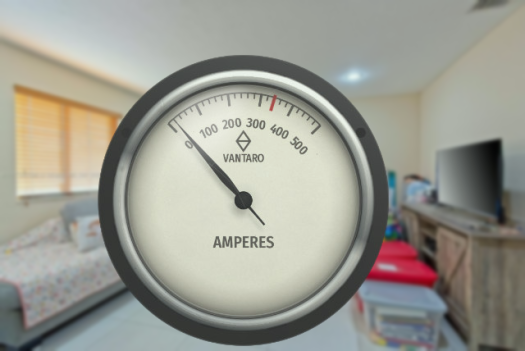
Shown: 20 A
